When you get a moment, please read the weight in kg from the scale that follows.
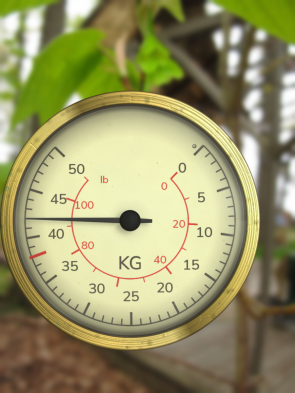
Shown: 42 kg
